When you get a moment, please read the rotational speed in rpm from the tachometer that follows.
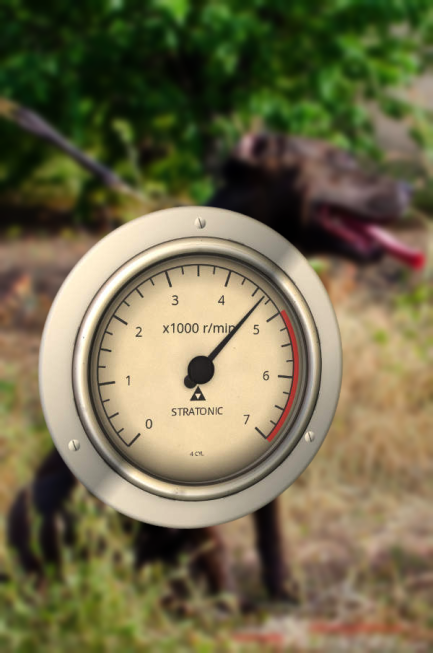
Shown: 4625 rpm
